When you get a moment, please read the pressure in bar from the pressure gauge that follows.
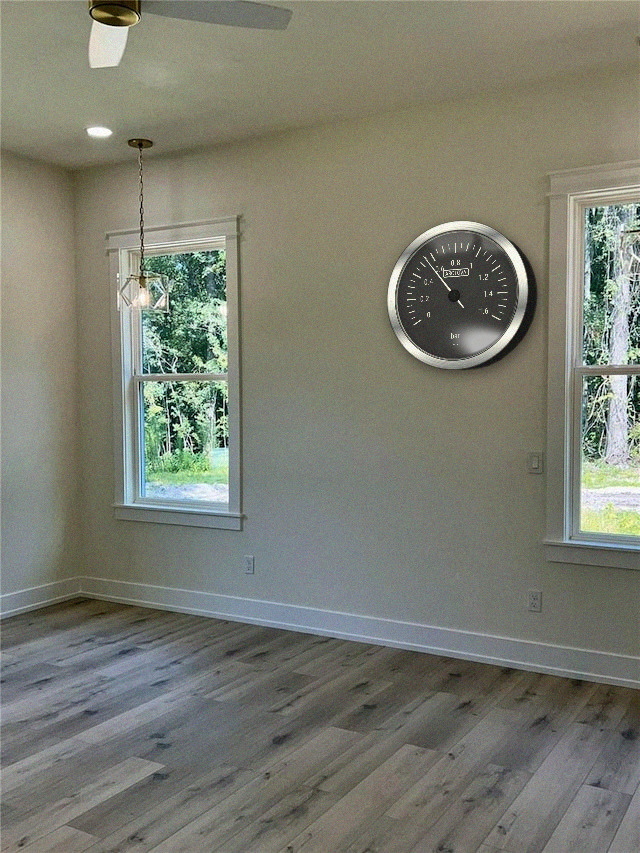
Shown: 0.55 bar
